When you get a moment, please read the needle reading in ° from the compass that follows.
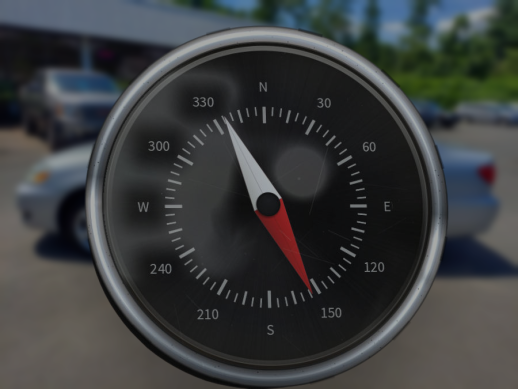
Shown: 155 °
